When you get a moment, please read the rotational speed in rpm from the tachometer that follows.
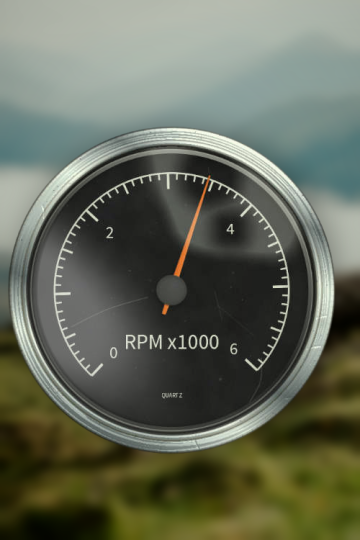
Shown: 3450 rpm
